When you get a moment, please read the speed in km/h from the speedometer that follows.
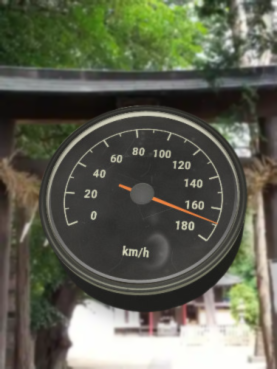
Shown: 170 km/h
